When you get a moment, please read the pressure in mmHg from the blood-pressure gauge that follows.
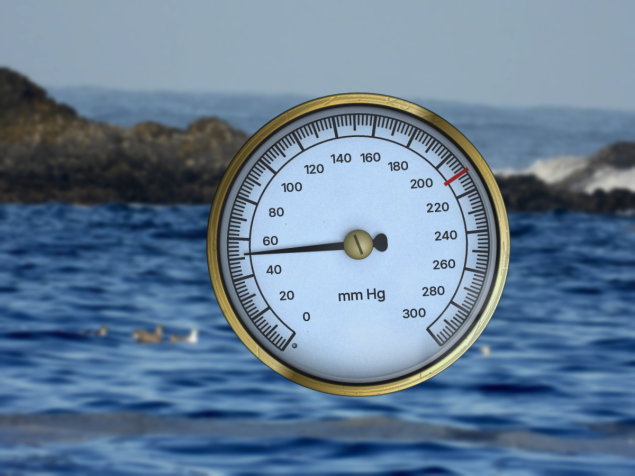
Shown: 52 mmHg
